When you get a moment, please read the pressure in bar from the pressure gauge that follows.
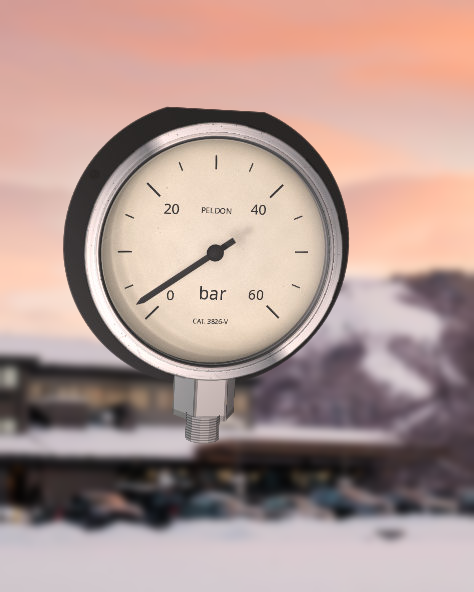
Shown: 2.5 bar
